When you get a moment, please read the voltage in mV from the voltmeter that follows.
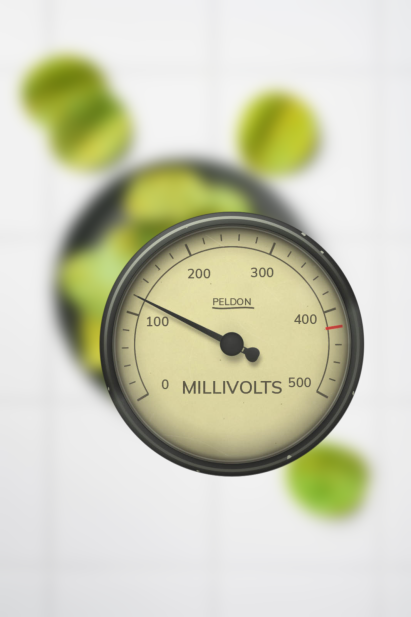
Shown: 120 mV
